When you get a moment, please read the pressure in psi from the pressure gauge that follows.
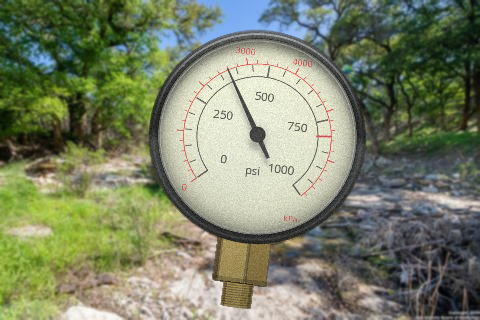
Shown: 375 psi
